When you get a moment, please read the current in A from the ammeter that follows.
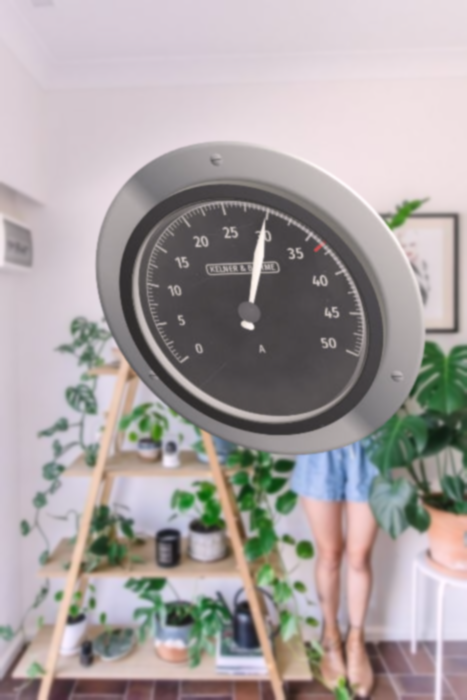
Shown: 30 A
